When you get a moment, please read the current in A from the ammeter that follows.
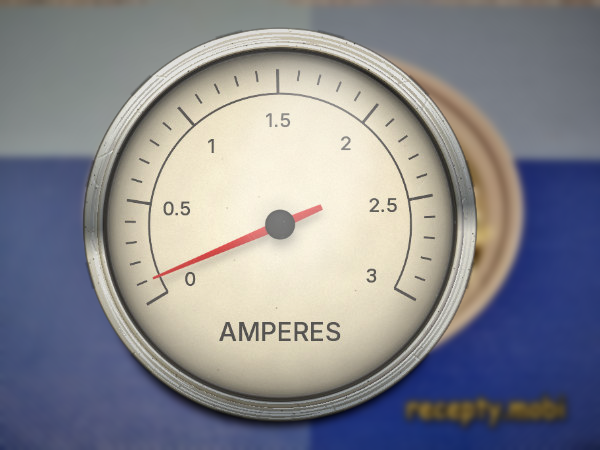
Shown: 0.1 A
